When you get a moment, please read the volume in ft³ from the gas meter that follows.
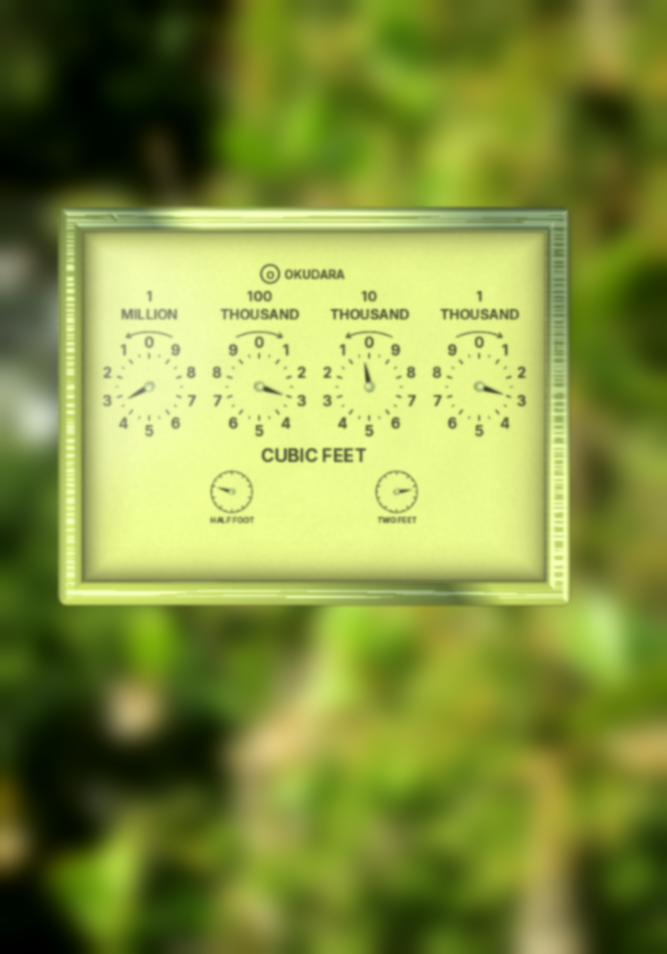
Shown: 330300 ft³
